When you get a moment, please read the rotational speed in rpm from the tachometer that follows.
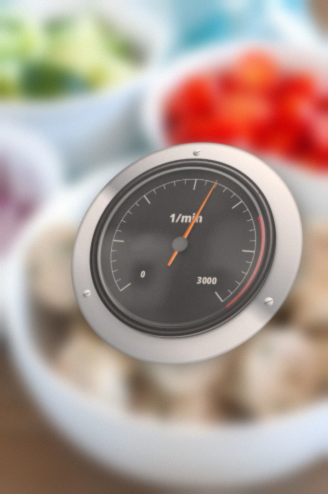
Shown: 1700 rpm
